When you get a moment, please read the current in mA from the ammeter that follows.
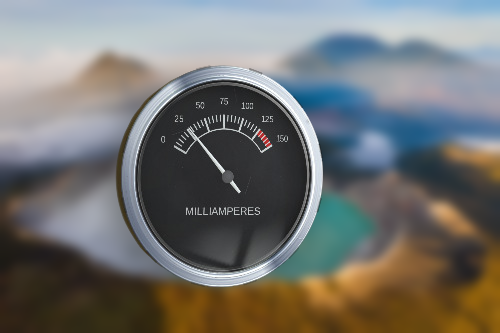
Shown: 25 mA
